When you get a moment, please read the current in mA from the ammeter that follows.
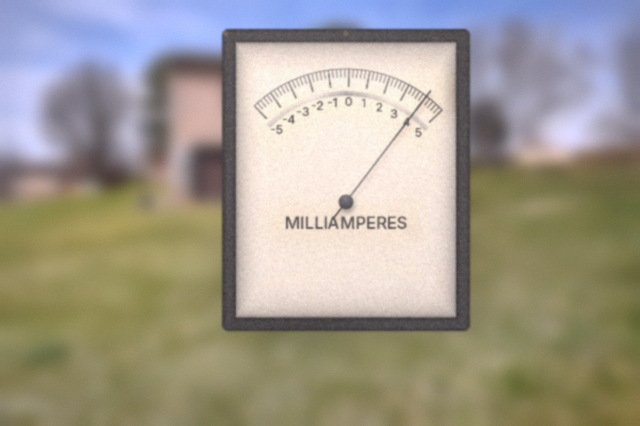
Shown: 4 mA
